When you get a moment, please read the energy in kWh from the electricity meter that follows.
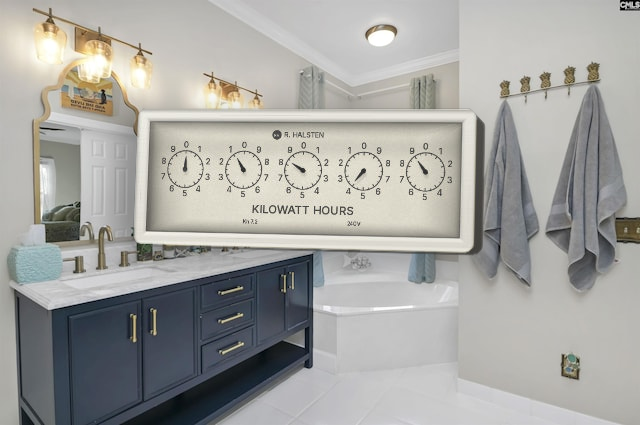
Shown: 839 kWh
